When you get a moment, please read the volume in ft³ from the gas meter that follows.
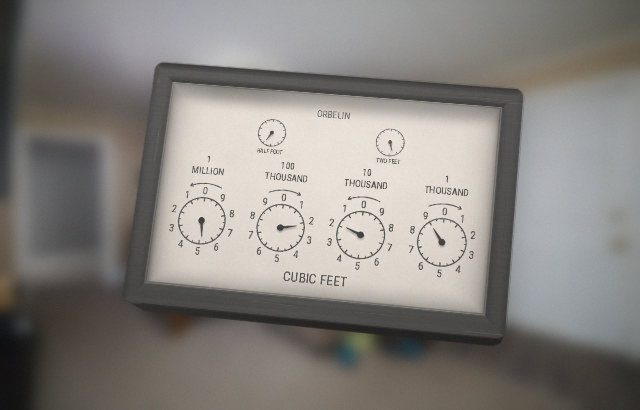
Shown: 521900 ft³
